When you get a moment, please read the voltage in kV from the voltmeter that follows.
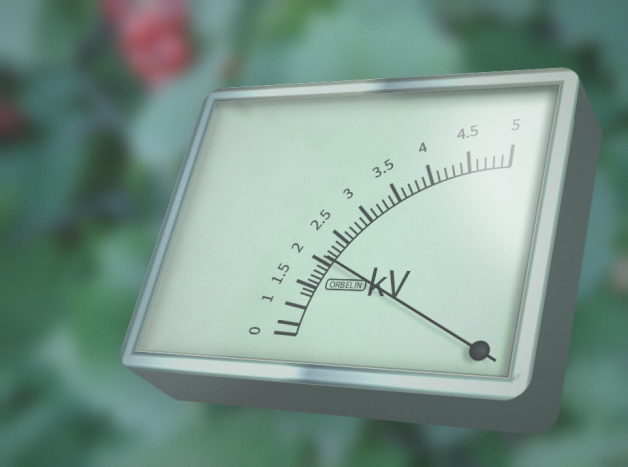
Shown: 2.1 kV
